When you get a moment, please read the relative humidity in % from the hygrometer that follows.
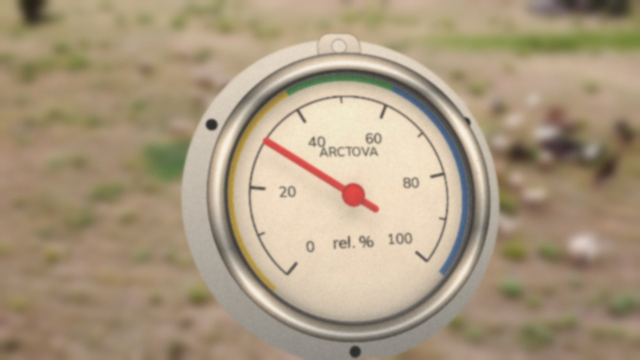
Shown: 30 %
